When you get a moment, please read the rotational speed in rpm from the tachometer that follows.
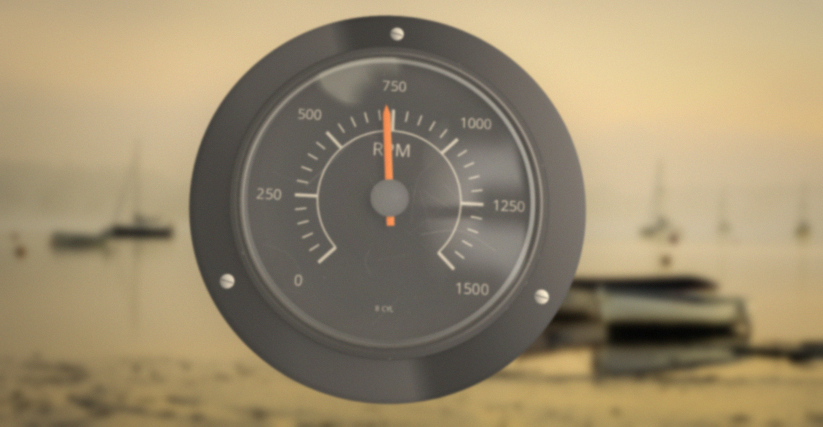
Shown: 725 rpm
